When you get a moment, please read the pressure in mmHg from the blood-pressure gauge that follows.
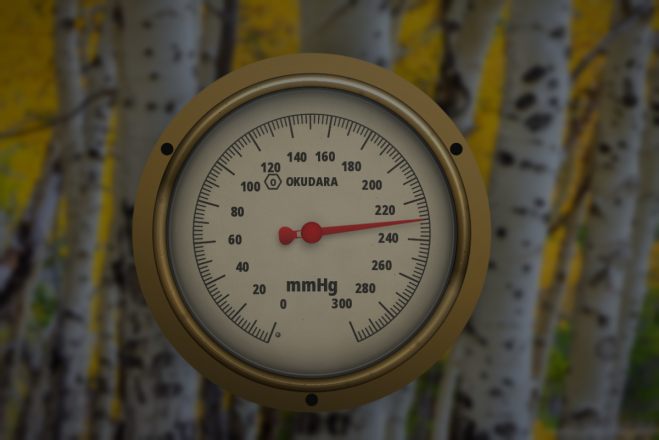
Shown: 230 mmHg
